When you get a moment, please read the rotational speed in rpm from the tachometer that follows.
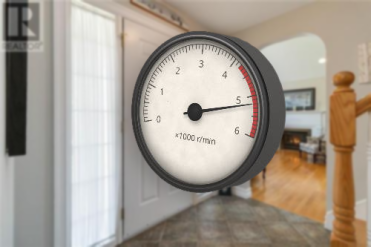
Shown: 5200 rpm
